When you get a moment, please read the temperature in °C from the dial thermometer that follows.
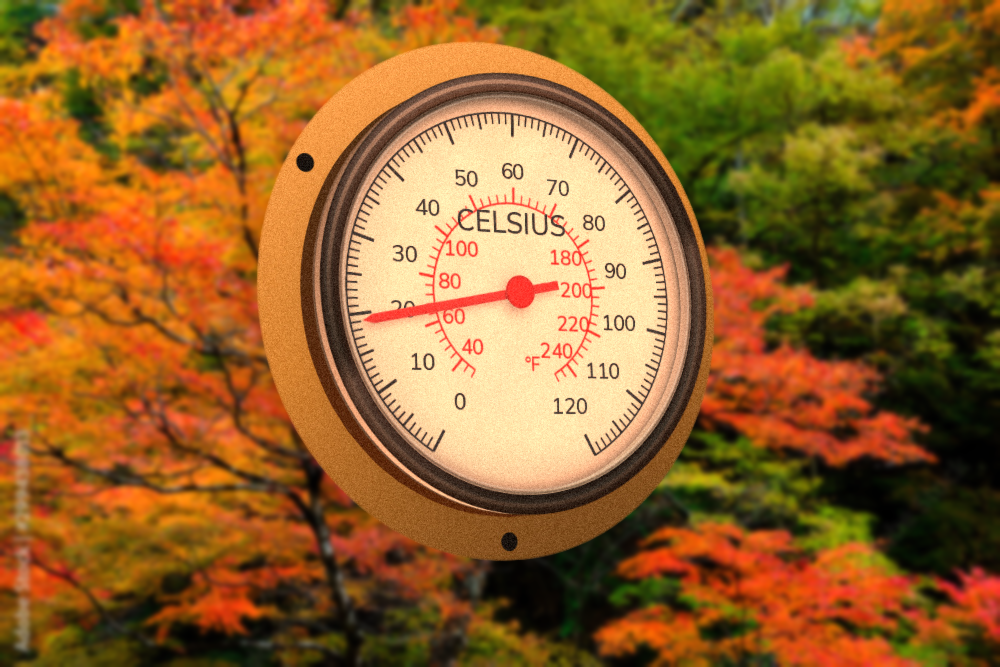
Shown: 19 °C
